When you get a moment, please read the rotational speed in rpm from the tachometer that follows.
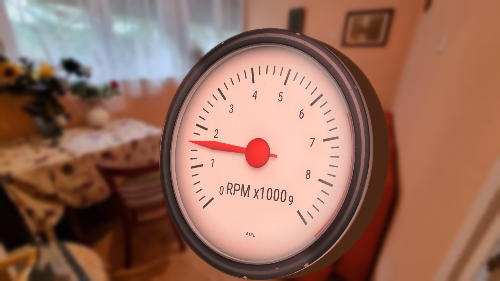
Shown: 1600 rpm
